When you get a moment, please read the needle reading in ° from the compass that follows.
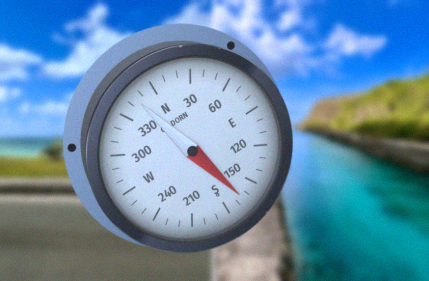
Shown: 165 °
